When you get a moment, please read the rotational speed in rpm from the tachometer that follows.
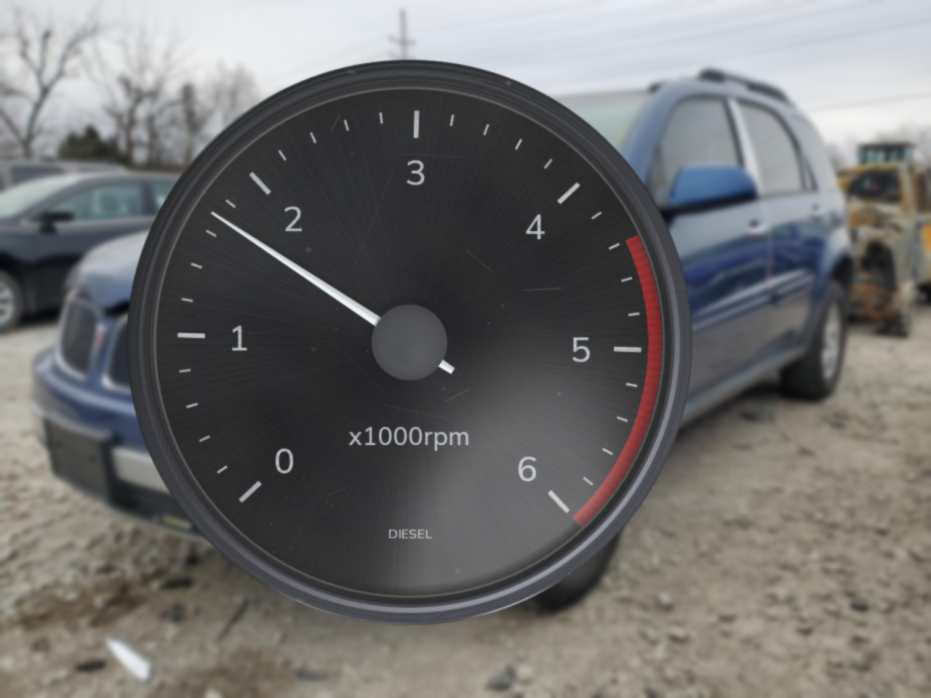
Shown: 1700 rpm
